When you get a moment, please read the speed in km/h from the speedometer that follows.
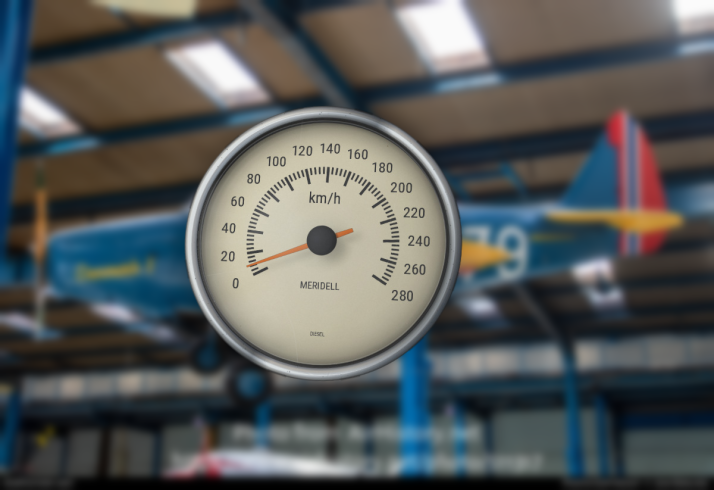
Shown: 8 km/h
